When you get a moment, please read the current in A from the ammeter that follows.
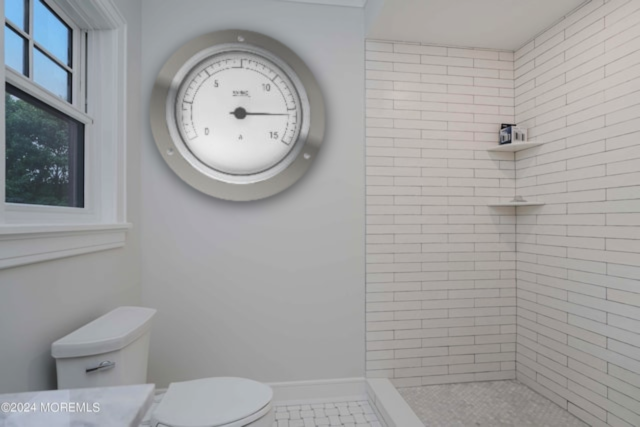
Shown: 13 A
